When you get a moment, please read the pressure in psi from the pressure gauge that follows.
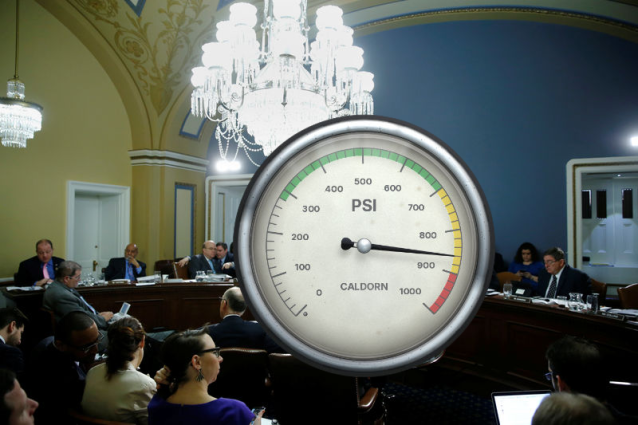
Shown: 860 psi
